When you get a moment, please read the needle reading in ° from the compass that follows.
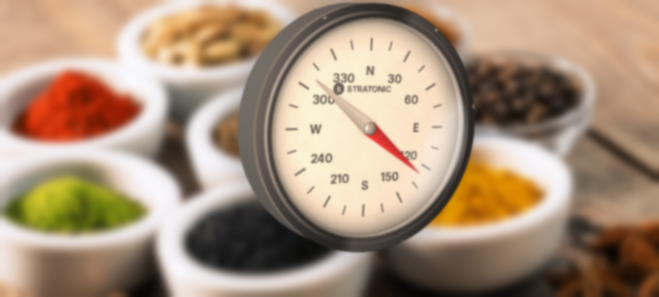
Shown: 127.5 °
